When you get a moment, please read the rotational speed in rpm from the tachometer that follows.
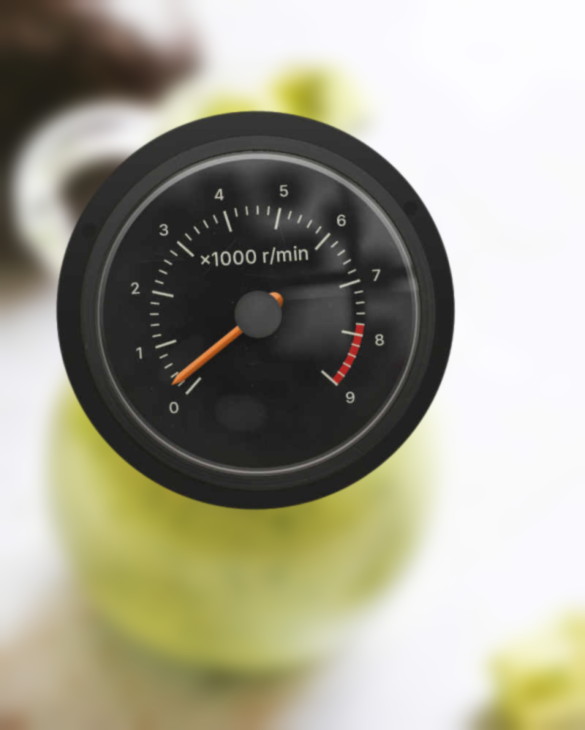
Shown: 300 rpm
